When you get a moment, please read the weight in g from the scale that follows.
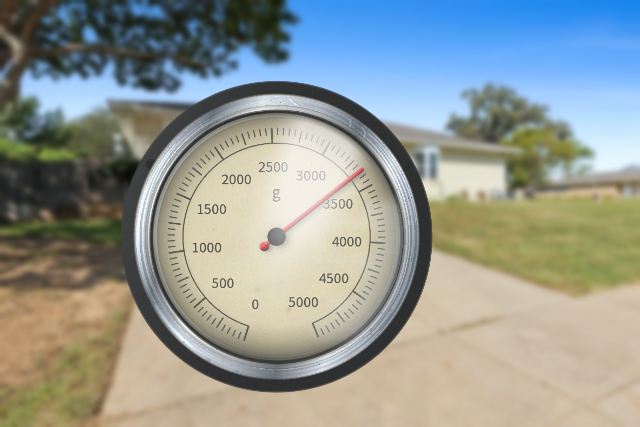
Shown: 3350 g
